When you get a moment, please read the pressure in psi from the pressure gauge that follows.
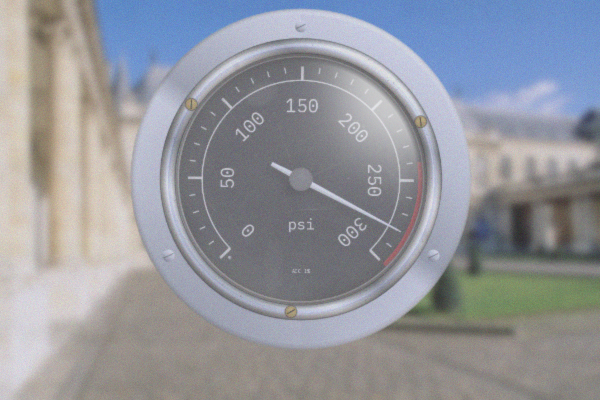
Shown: 280 psi
